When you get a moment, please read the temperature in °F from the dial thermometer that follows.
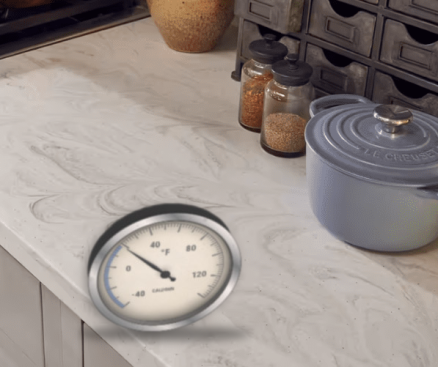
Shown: 20 °F
